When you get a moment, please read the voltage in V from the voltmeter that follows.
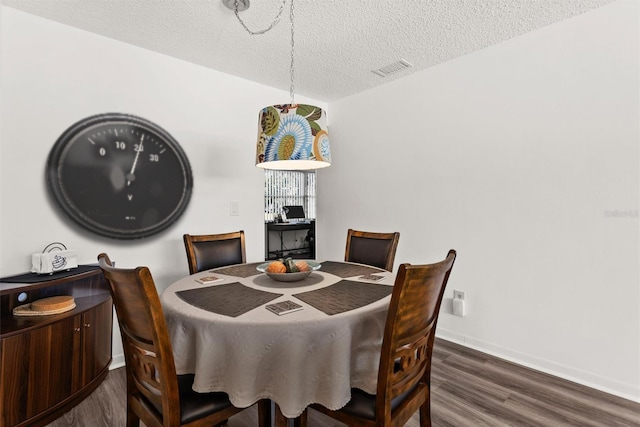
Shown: 20 V
